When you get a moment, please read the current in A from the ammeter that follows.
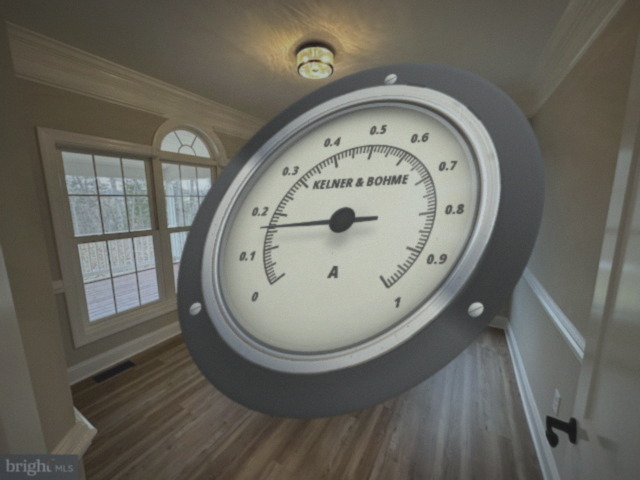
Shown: 0.15 A
